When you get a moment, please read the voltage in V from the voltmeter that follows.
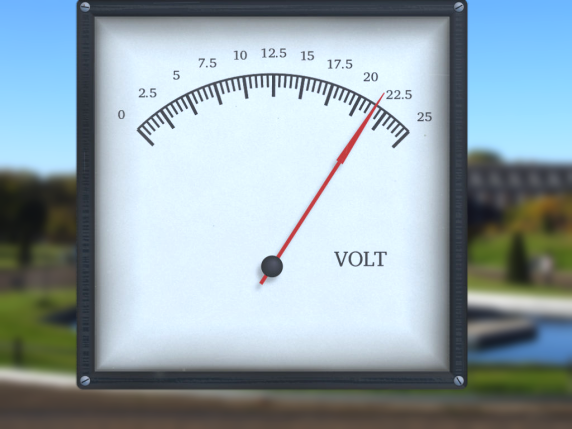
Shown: 21.5 V
